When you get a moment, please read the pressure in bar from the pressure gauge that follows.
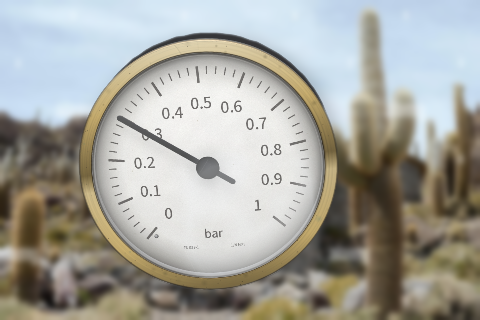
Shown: 0.3 bar
